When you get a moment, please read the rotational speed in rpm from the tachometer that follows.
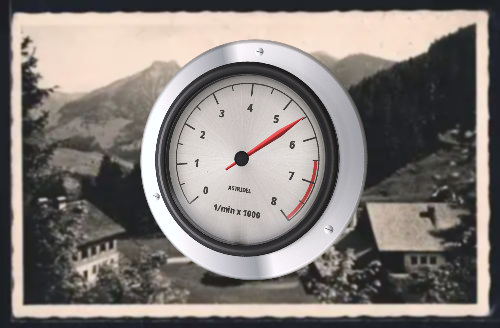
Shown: 5500 rpm
